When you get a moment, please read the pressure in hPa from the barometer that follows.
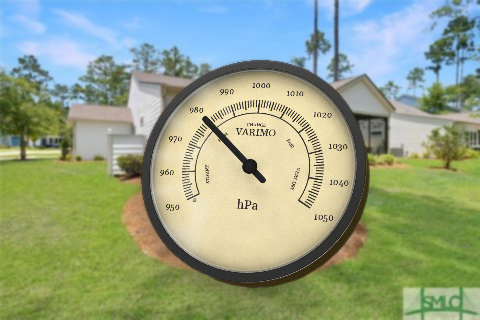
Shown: 980 hPa
